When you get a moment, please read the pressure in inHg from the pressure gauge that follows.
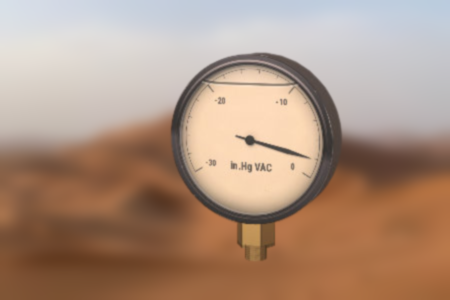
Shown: -2 inHg
